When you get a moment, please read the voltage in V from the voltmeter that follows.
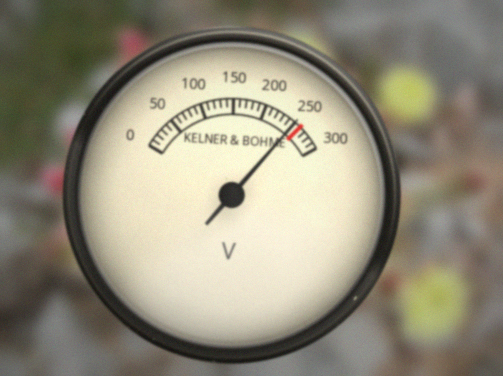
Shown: 250 V
